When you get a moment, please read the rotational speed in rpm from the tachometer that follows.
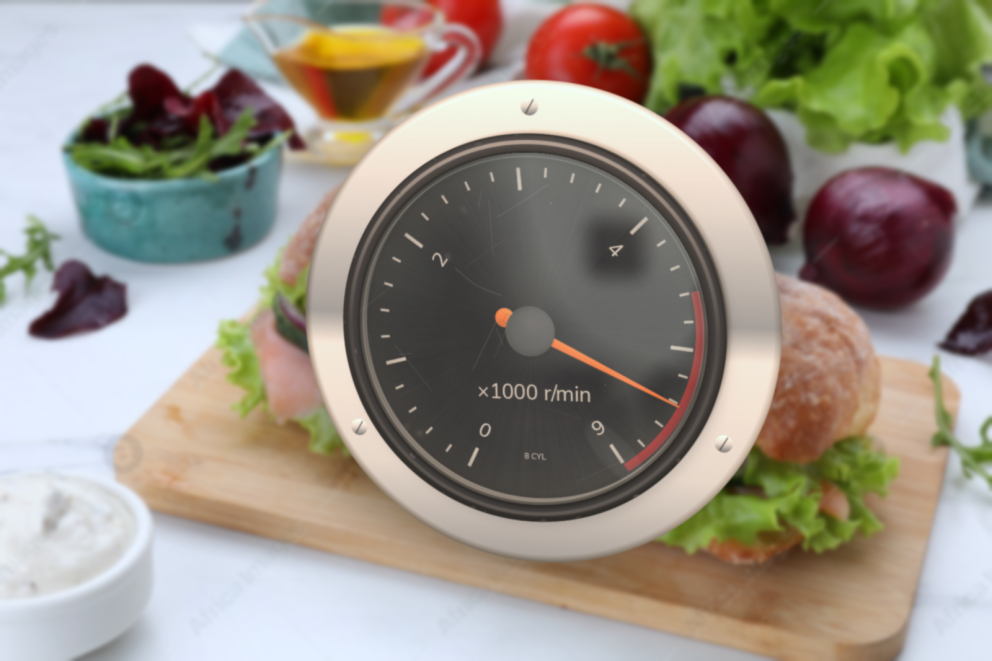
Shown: 5400 rpm
